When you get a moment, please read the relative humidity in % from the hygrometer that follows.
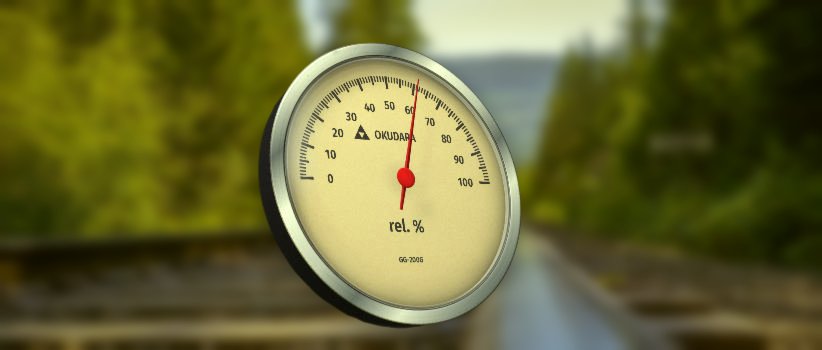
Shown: 60 %
